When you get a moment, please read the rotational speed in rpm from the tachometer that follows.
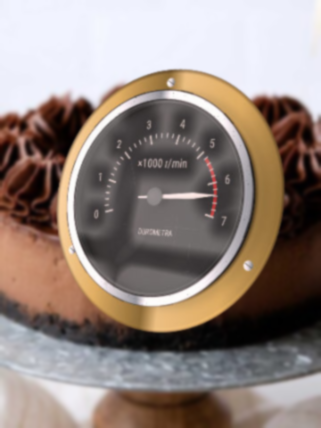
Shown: 6400 rpm
